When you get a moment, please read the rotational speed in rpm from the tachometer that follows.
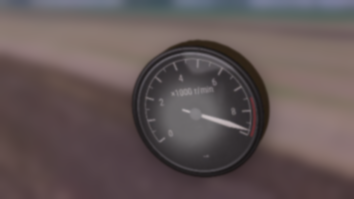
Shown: 8750 rpm
